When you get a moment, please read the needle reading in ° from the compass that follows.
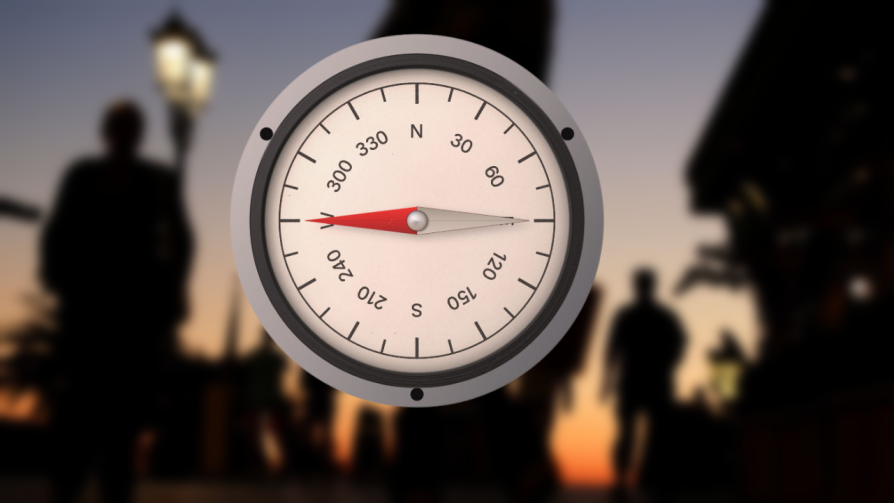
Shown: 270 °
